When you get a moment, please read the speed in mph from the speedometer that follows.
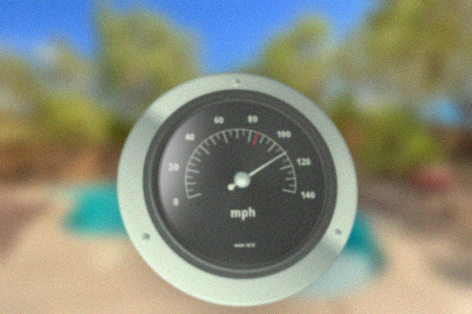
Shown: 110 mph
